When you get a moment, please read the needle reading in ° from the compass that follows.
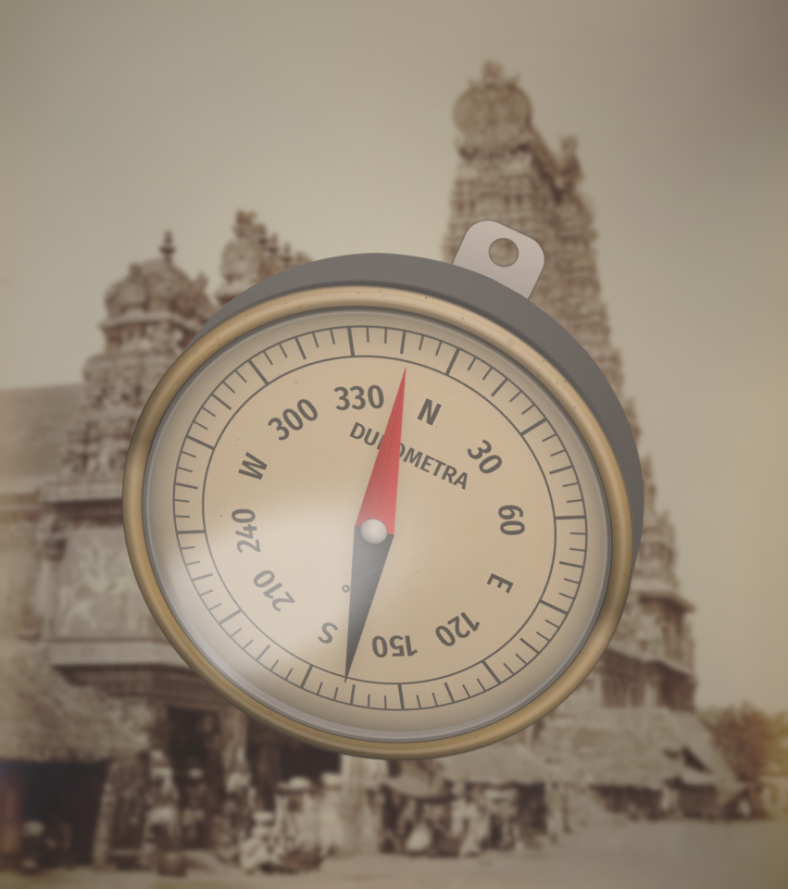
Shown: 347.5 °
